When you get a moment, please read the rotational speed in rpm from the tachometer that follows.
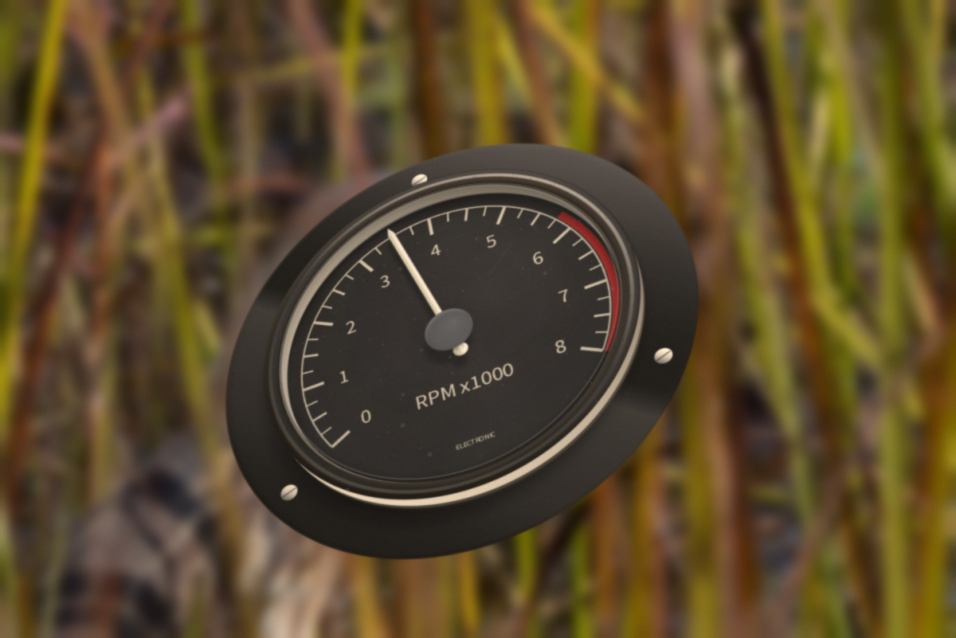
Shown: 3500 rpm
